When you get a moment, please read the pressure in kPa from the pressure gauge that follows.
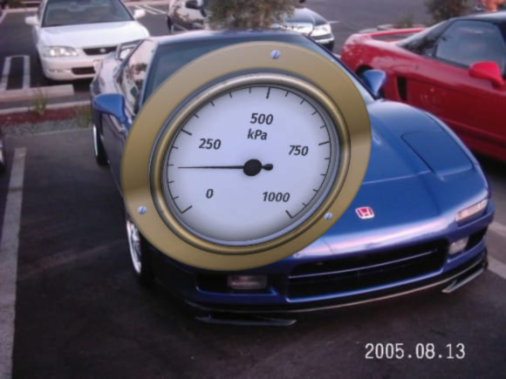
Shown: 150 kPa
